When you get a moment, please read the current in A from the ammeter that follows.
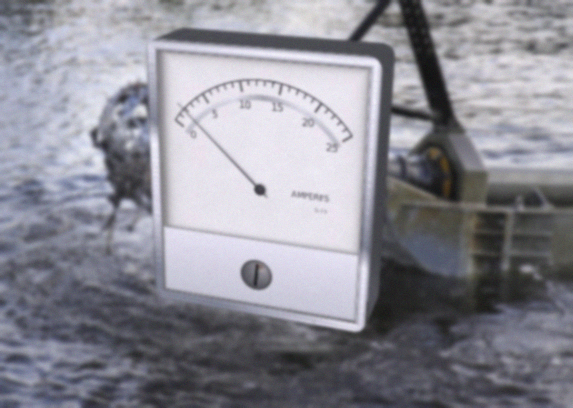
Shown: 2 A
